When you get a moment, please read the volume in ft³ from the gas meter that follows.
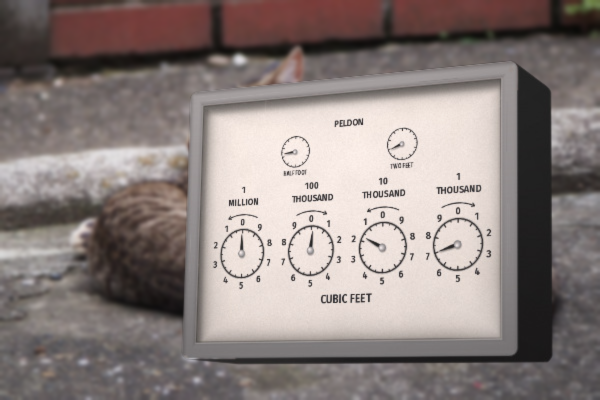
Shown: 1700 ft³
